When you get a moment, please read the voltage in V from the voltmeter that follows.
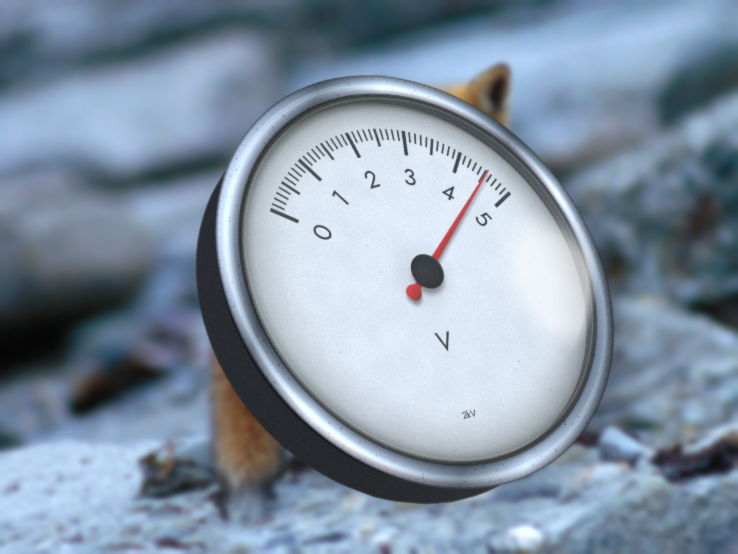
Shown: 4.5 V
